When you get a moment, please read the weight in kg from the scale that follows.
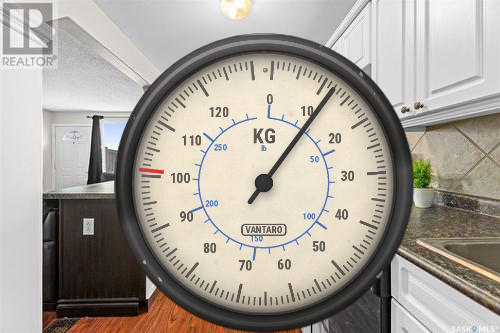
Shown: 12 kg
